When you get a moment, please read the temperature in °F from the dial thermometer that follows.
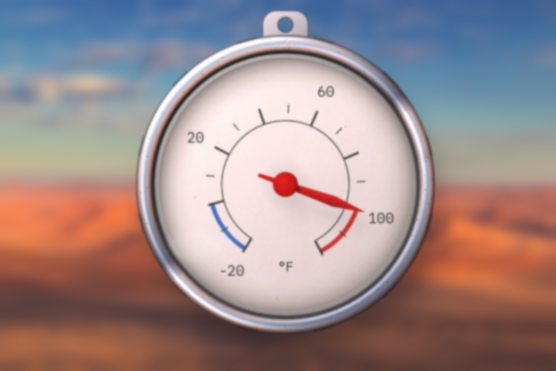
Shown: 100 °F
